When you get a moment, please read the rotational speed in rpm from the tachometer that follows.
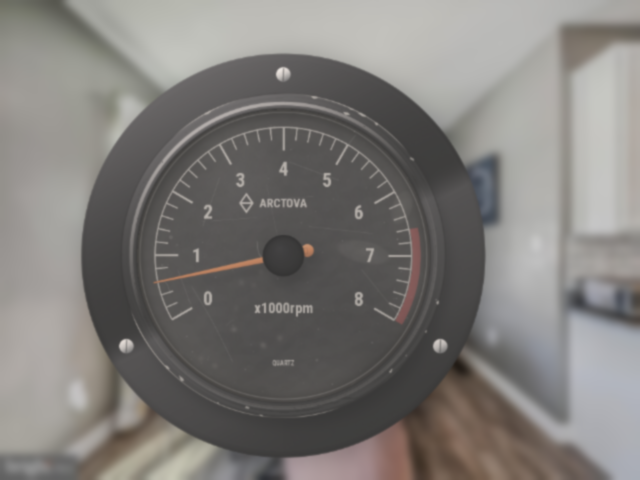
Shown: 600 rpm
